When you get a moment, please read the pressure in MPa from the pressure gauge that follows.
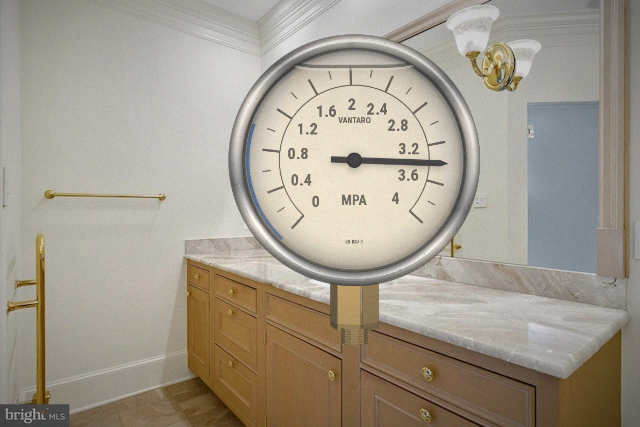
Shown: 3.4 MPa
